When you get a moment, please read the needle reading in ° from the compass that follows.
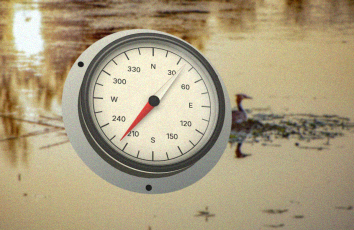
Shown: 217.5 °
